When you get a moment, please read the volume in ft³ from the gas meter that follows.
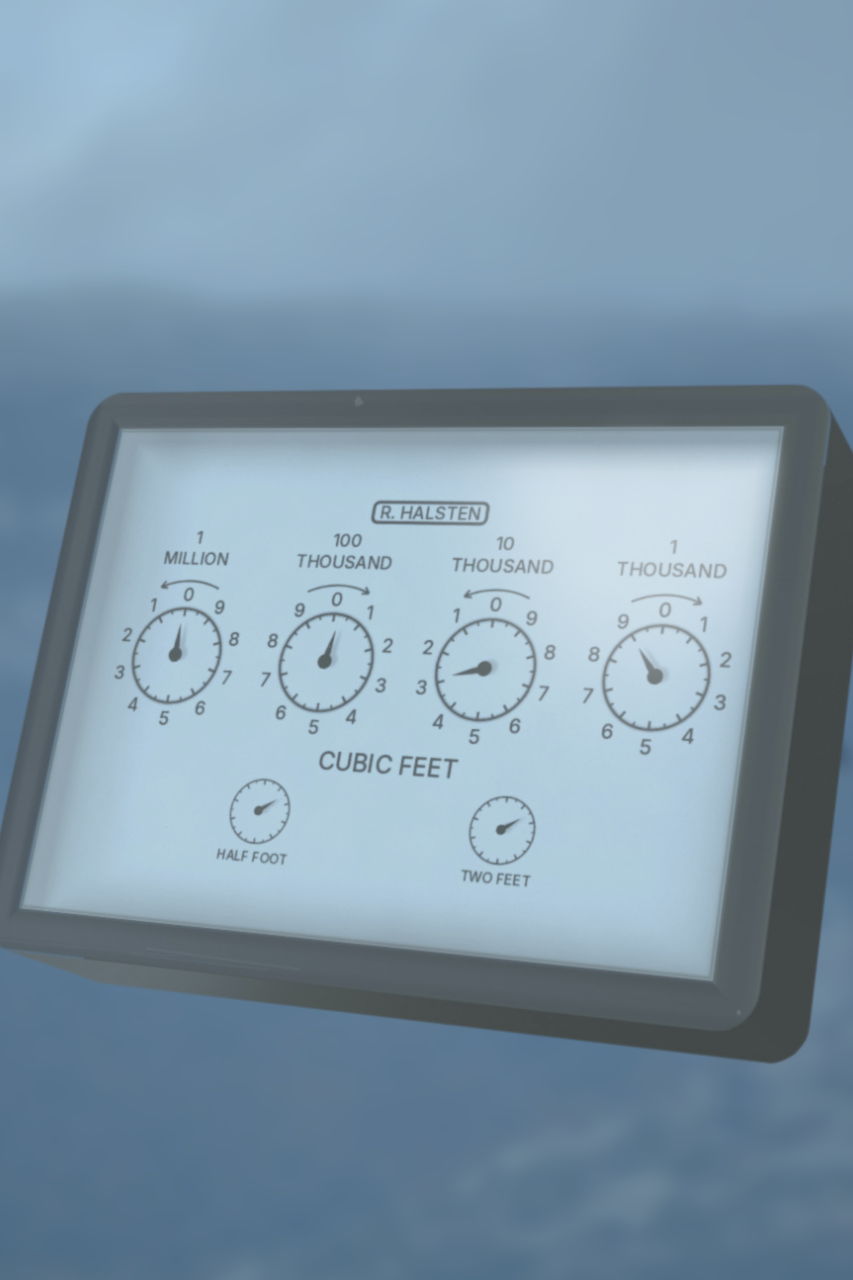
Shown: 2900 ft³
